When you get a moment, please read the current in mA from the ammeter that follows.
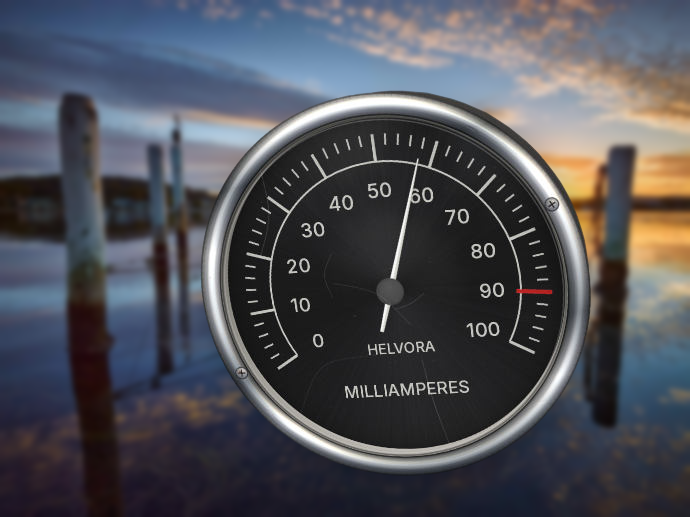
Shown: 58 mA
